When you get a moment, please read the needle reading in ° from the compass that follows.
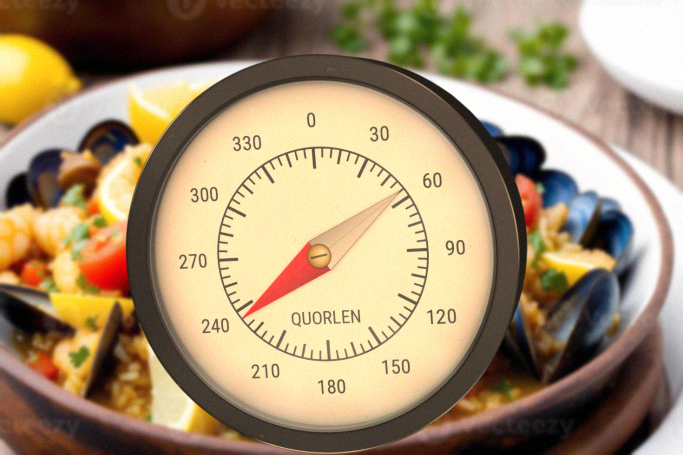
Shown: 235 °
